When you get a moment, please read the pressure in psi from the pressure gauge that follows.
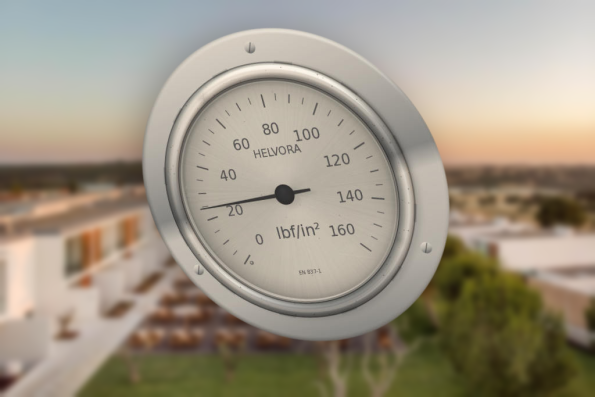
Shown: 25 psi
